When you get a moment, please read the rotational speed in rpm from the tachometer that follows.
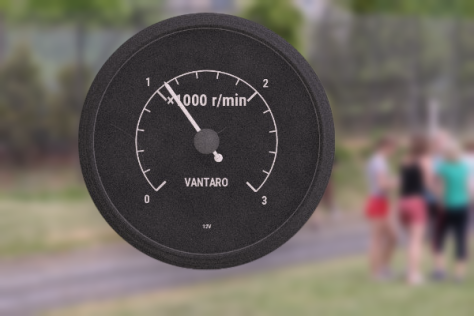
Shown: 1100 rpm
